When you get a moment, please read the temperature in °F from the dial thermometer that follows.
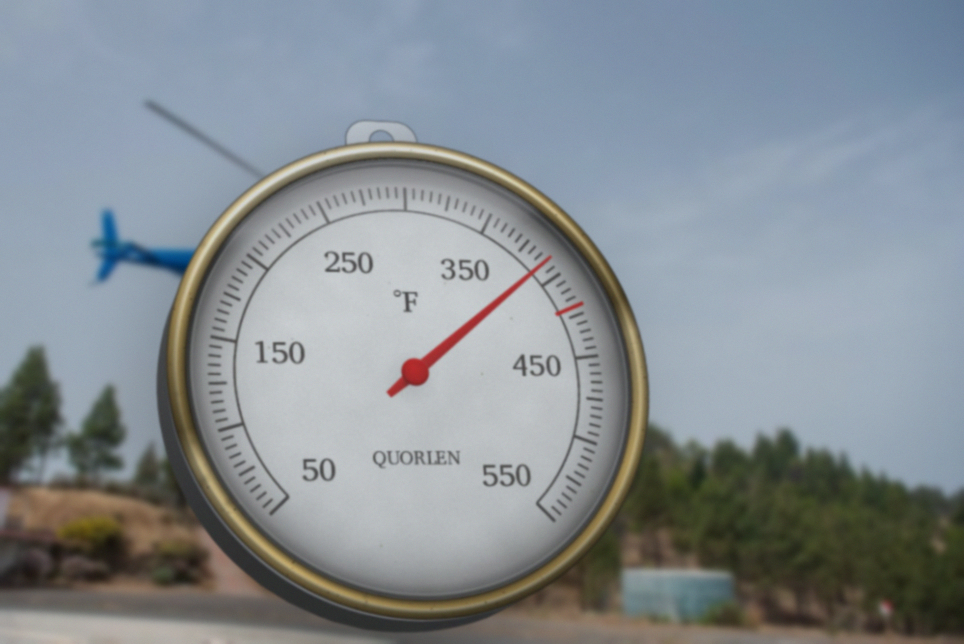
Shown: 390 °F
